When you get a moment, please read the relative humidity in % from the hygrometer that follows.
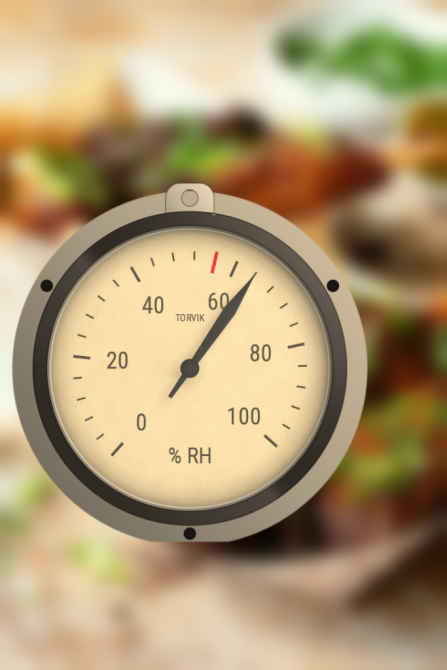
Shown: 64 %
